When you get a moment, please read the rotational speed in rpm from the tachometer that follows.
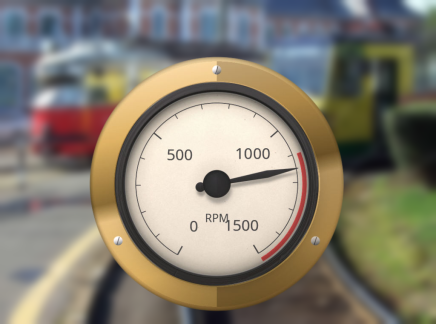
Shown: 1150 rpm
